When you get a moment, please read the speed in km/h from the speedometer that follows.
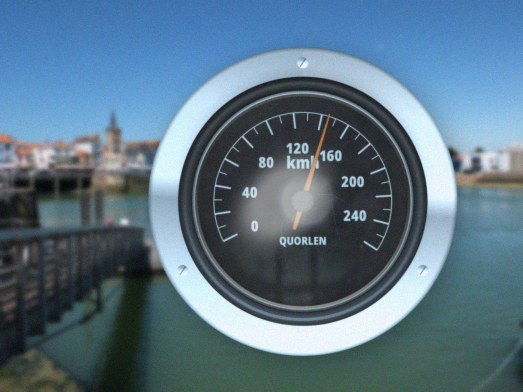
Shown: 145 km/h
